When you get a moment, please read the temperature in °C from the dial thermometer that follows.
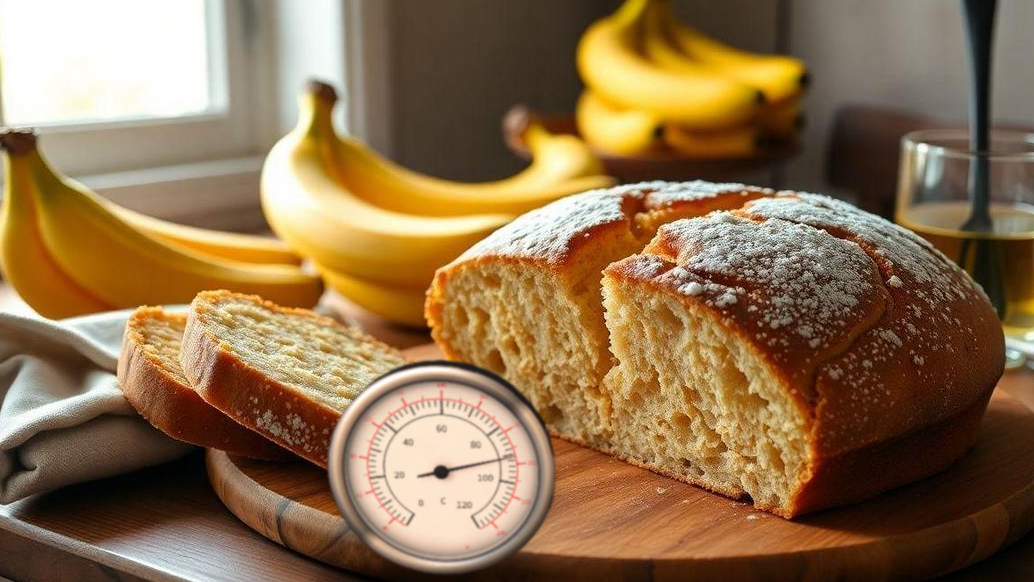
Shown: 90 °C
